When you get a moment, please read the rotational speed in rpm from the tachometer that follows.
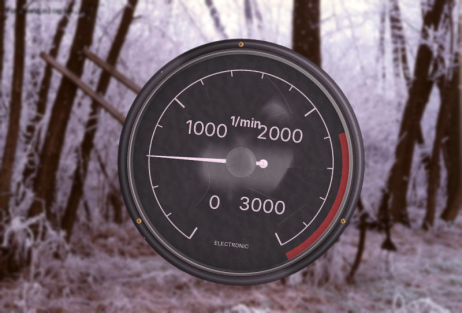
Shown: 600 rpm
